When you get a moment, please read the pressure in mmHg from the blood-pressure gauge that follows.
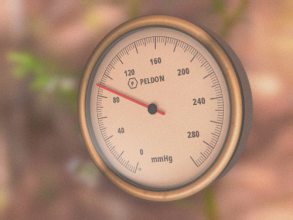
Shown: 90 mmHg
